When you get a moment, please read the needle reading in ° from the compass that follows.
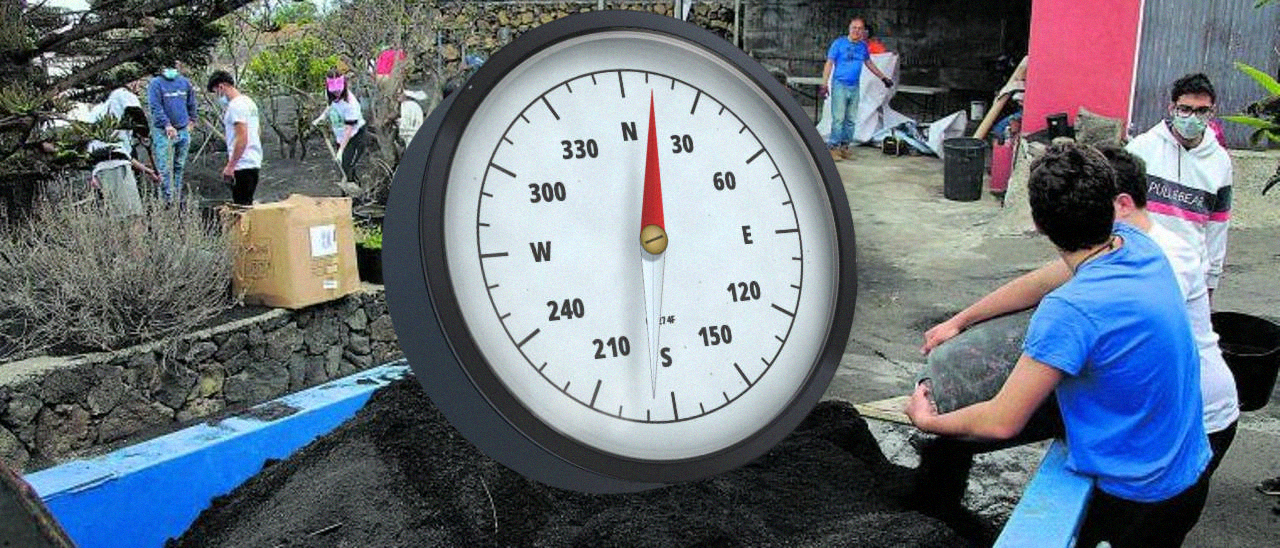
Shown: 10 °
